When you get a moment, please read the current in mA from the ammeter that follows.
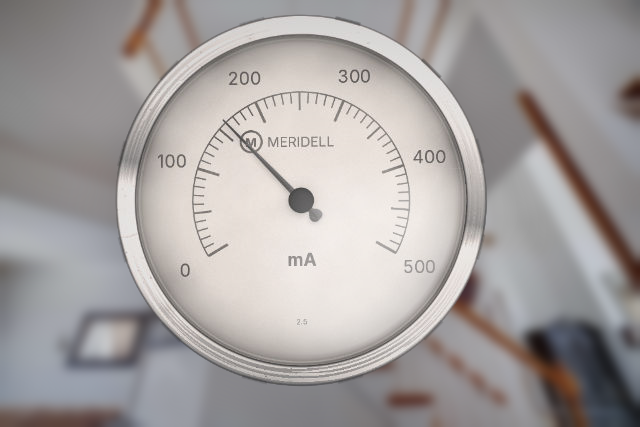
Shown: 160 mA
